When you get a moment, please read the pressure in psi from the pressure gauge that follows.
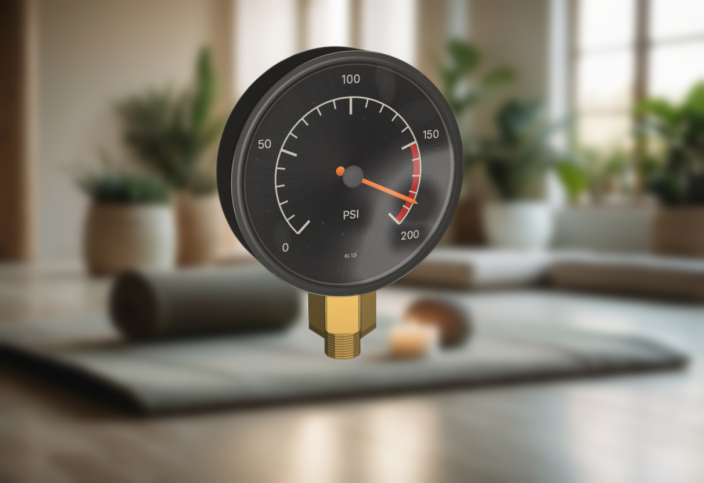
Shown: 185 psi
